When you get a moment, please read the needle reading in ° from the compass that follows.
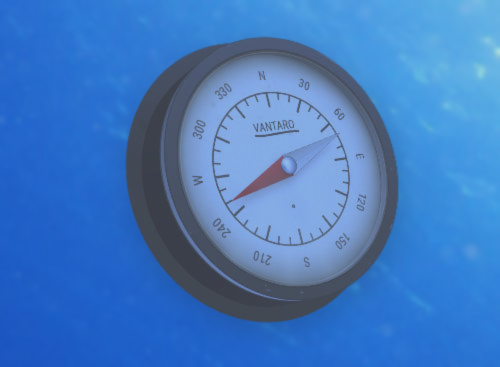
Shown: 250 °
